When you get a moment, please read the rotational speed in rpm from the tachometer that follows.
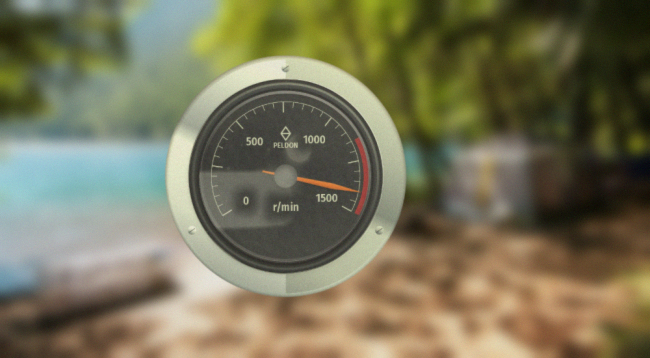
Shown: 1400 rpm
